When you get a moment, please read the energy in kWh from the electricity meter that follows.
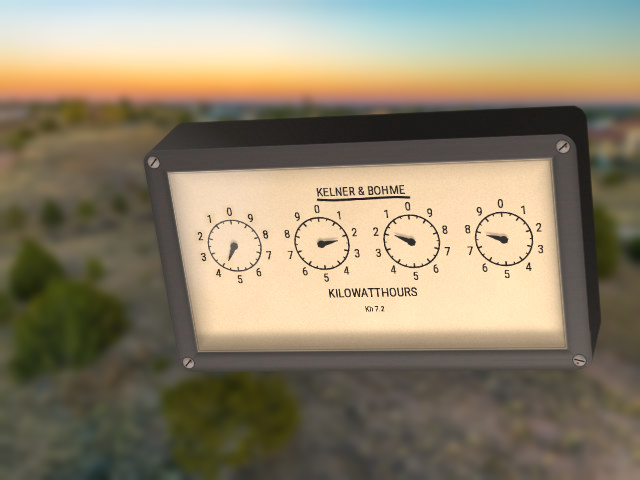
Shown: 4218 kWh
